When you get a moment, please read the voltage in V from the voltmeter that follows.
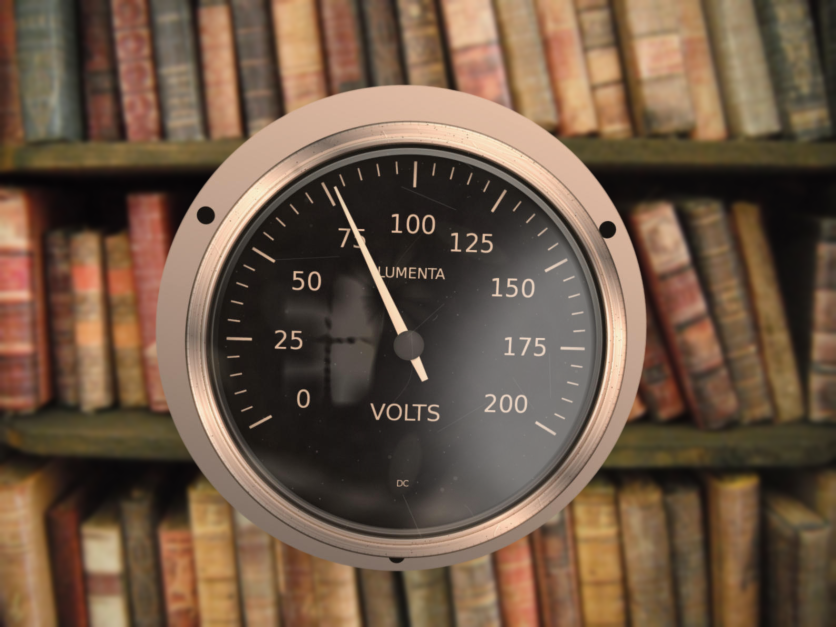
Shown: 77.5 V
